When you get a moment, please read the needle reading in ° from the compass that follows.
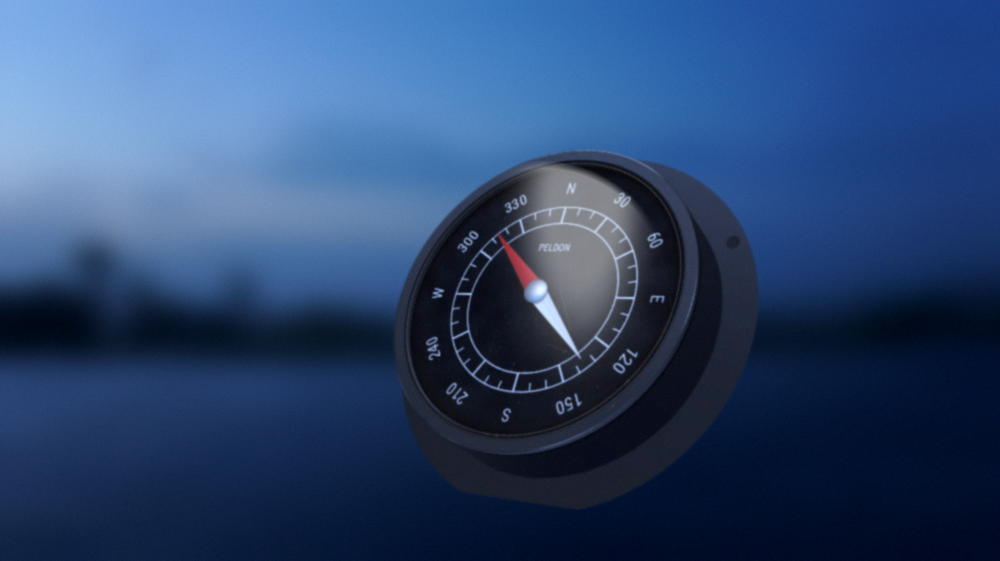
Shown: 315 °
